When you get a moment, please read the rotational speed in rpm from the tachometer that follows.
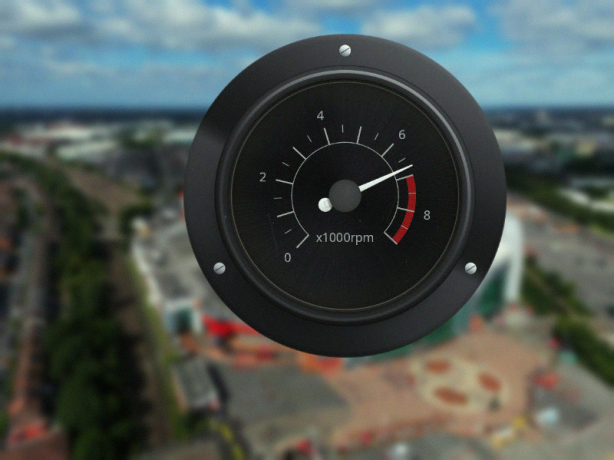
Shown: 6750 rpm
